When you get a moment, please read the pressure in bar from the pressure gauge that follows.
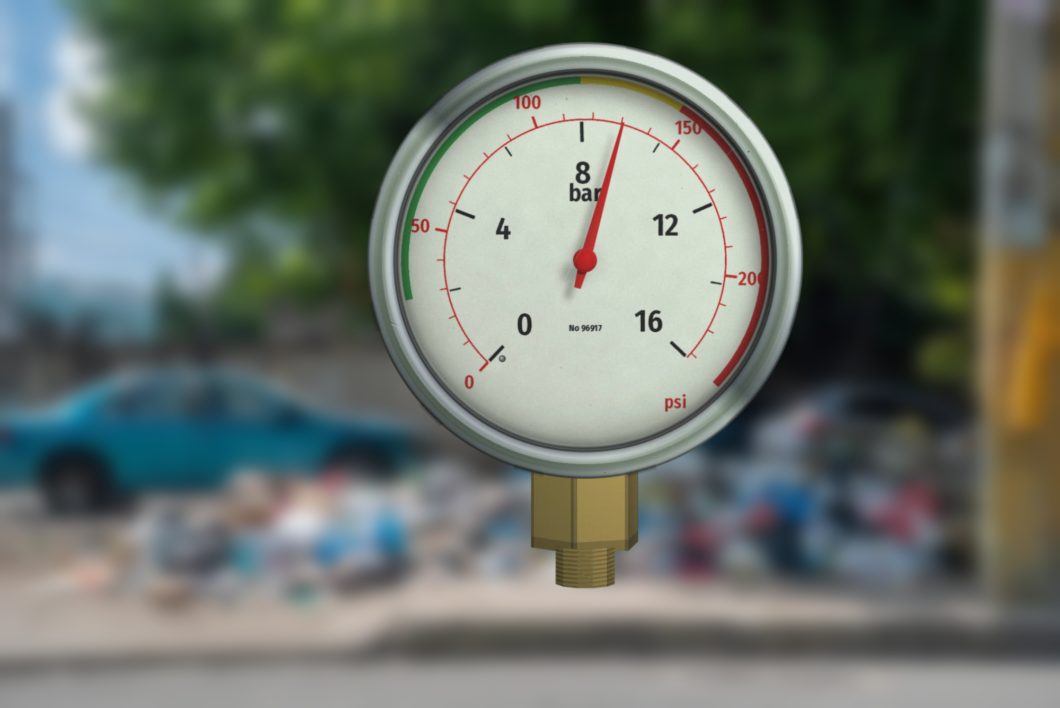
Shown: 9 bar
